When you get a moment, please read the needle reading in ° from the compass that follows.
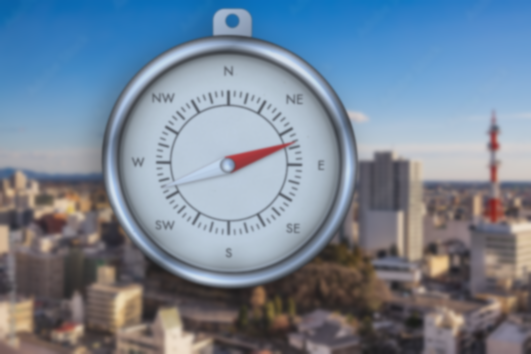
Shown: 70 °
